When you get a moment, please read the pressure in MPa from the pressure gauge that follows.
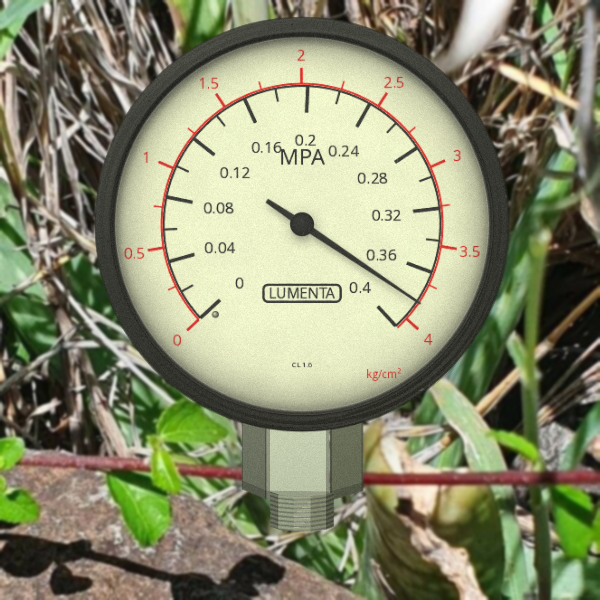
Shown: 0.38 MPa
